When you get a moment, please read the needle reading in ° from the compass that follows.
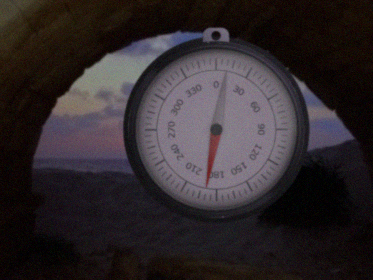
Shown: 190 °
